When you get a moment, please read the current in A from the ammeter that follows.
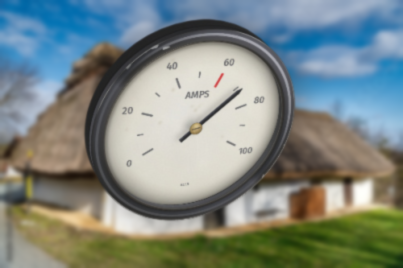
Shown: 70 A
